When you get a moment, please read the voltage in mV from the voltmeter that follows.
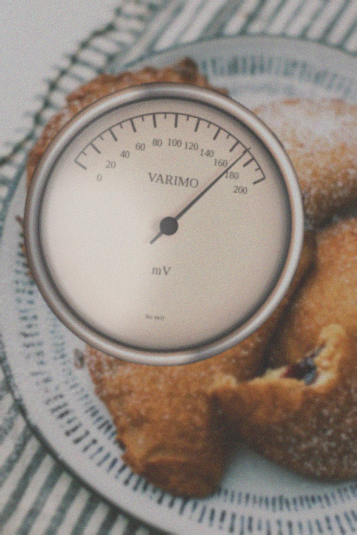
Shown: 170 mV
